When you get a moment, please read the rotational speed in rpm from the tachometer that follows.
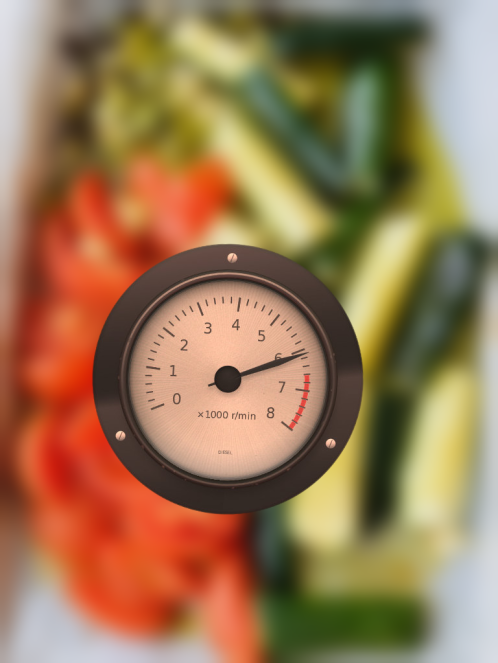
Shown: 6100 rpm
